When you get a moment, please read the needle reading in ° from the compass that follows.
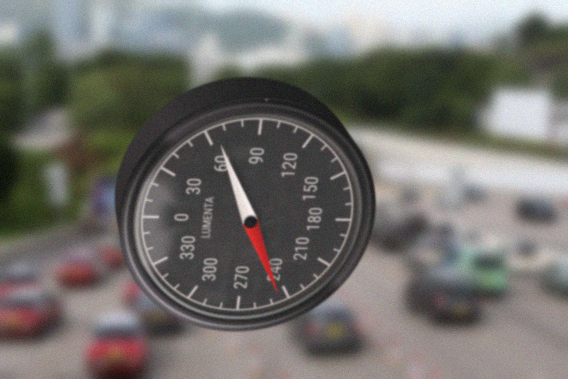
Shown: 245 °
